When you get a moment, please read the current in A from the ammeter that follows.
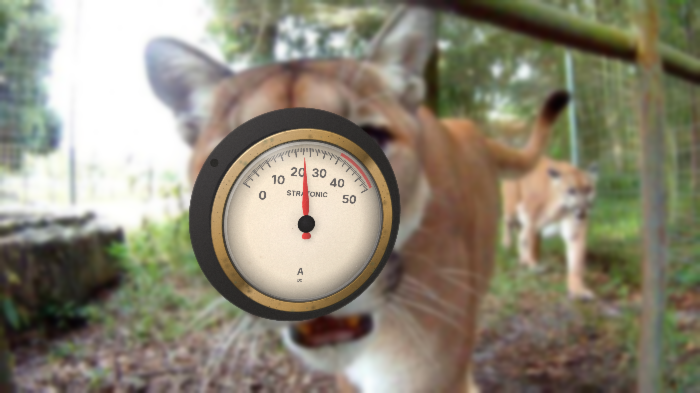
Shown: 22.5 A
